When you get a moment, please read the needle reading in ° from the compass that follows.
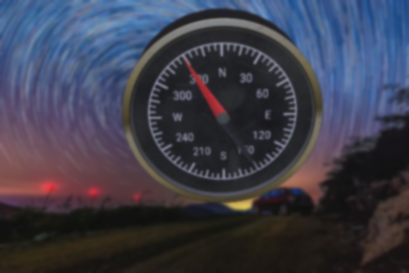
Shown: 330 °
